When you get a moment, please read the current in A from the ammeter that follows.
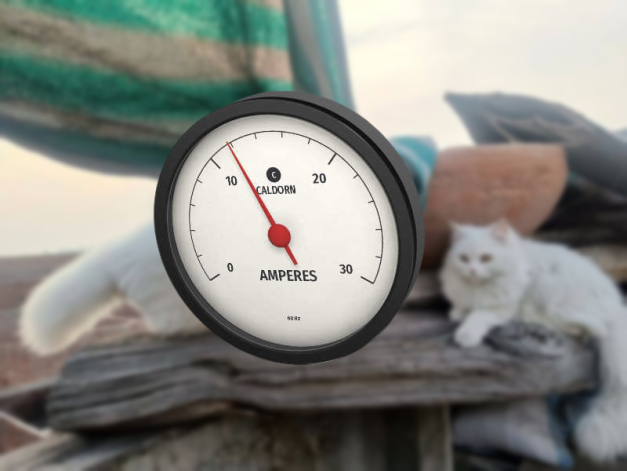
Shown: 12 A
